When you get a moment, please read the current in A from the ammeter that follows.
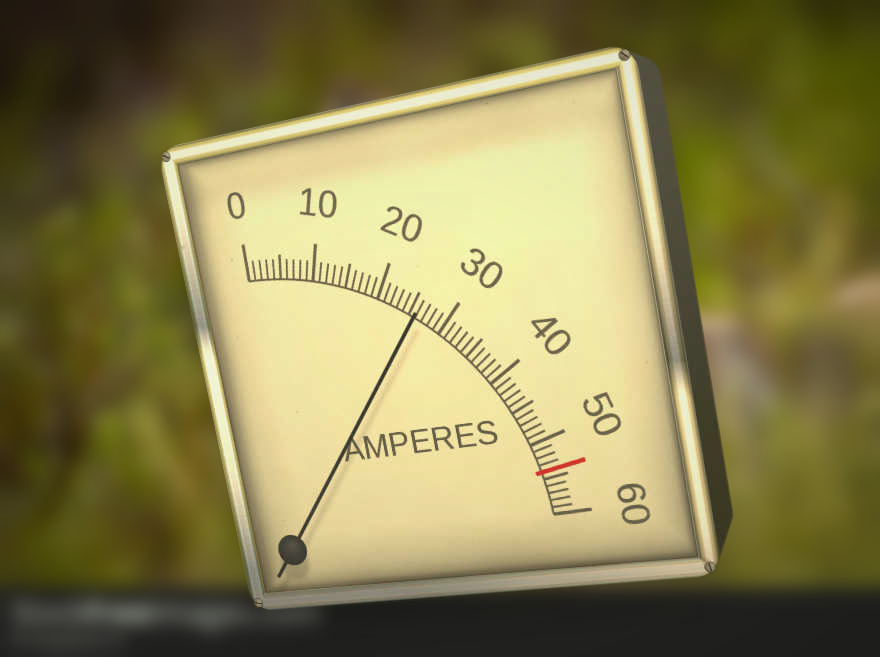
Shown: 26 A
